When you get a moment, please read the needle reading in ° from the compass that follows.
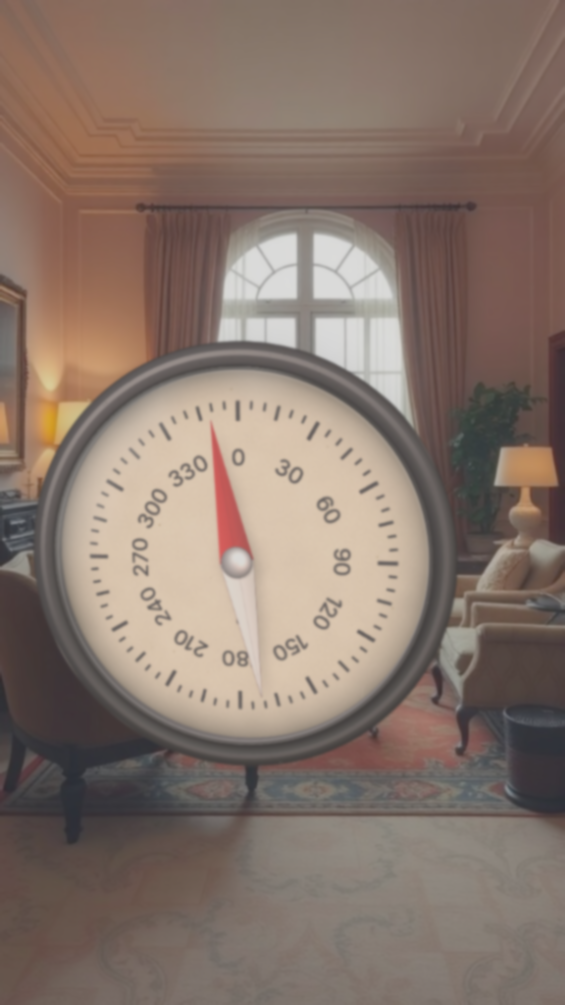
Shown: 350 °
